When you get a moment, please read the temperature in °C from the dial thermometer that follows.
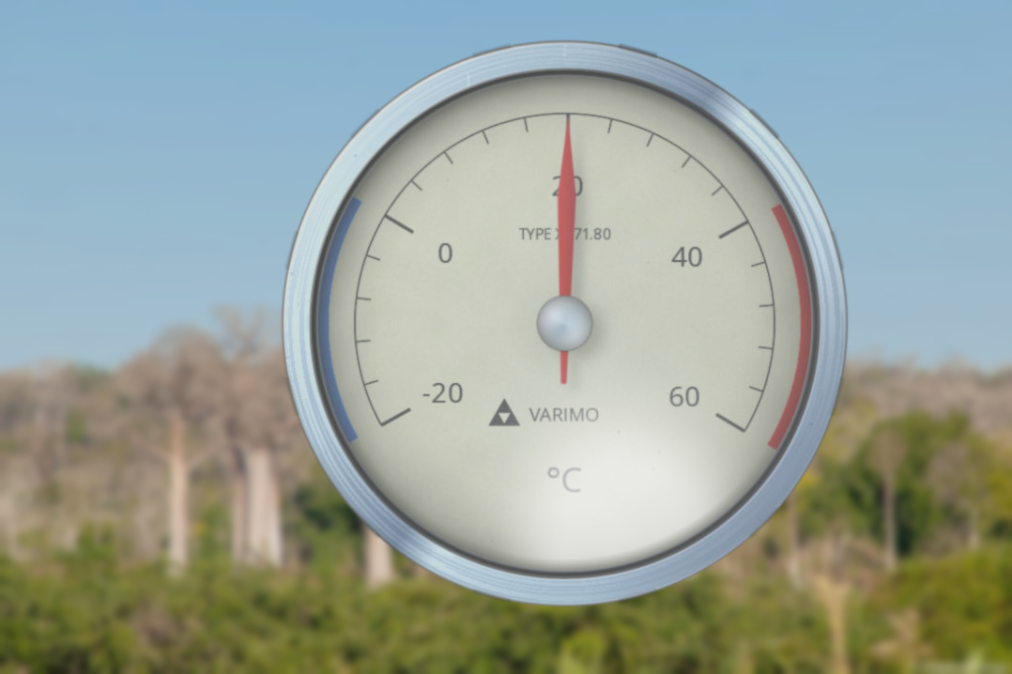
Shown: 20 °C
